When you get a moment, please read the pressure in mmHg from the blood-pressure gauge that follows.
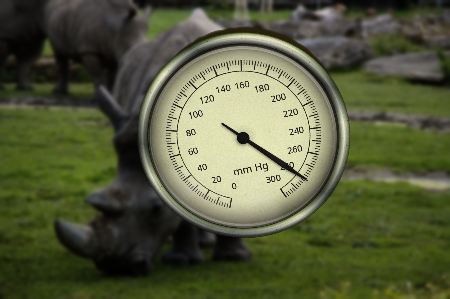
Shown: 280 mmHg
